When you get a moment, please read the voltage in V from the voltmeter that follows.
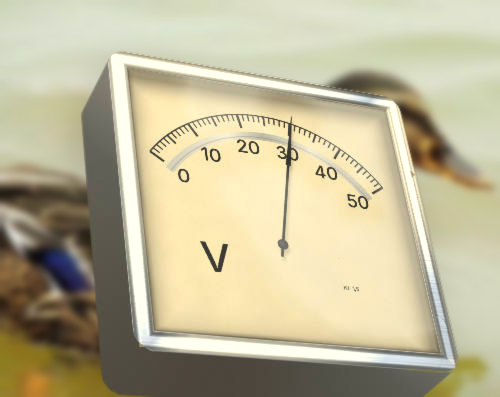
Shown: 30 V
